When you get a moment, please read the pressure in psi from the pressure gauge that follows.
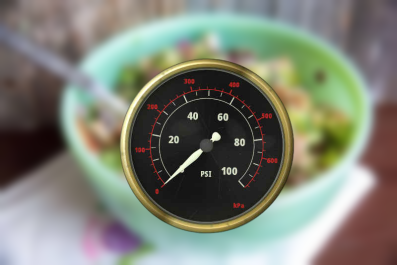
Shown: 0 psi
